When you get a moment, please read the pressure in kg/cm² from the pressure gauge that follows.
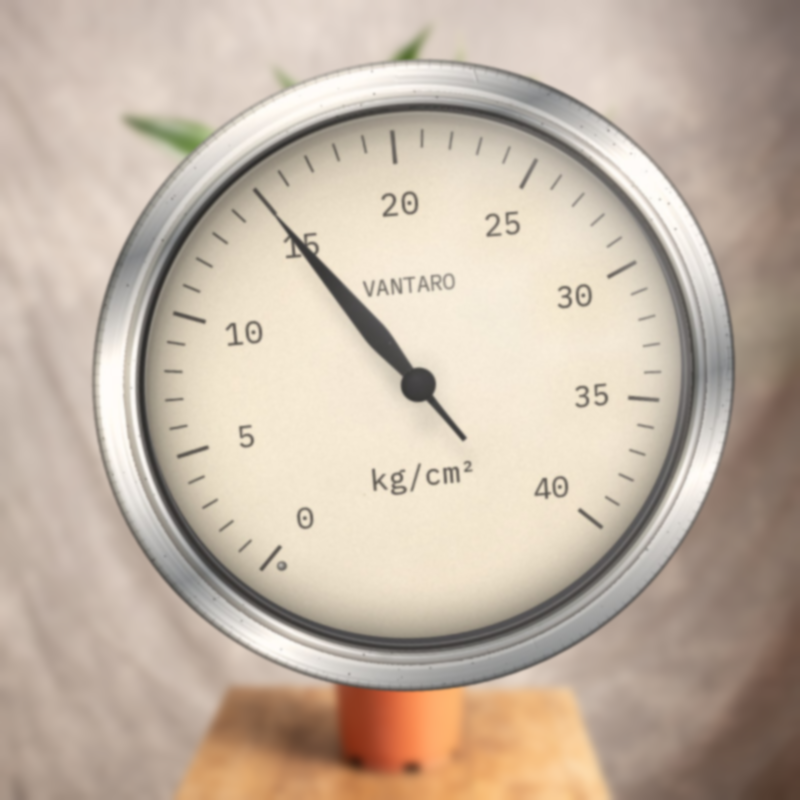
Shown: 15 kg/cm²
